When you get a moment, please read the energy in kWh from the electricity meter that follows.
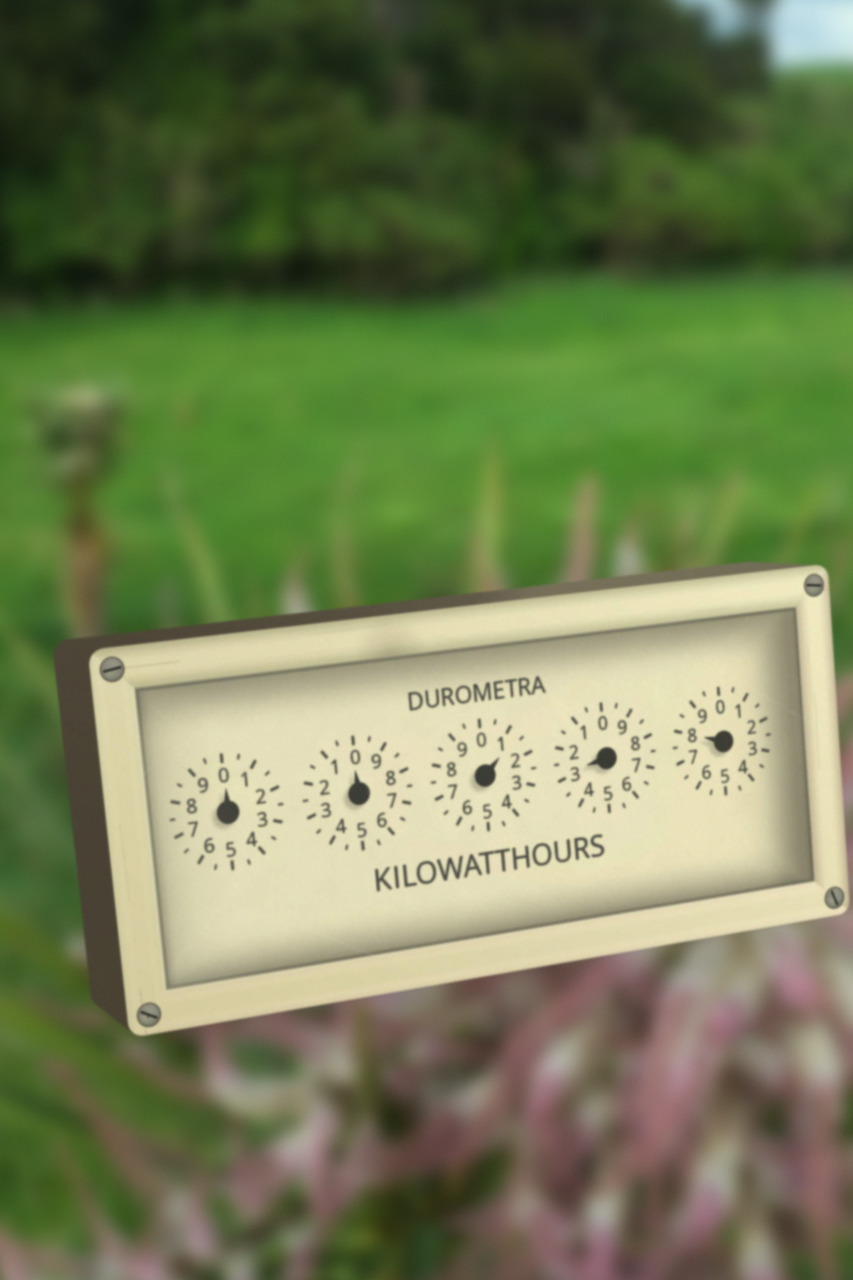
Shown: 128 kWh
